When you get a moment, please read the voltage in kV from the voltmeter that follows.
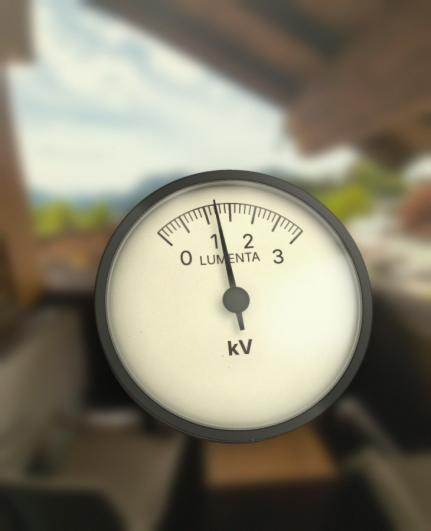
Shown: 1.2 kV
